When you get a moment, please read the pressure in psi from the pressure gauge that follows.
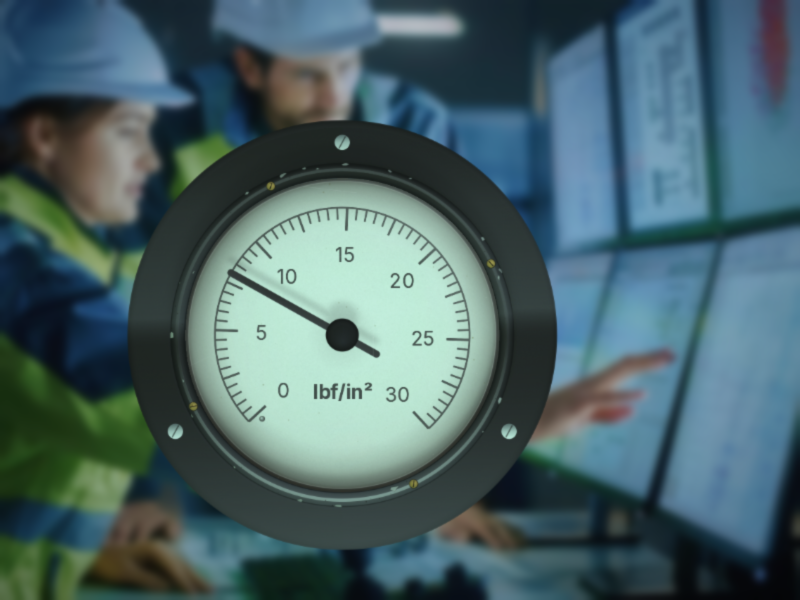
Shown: 8 psi
